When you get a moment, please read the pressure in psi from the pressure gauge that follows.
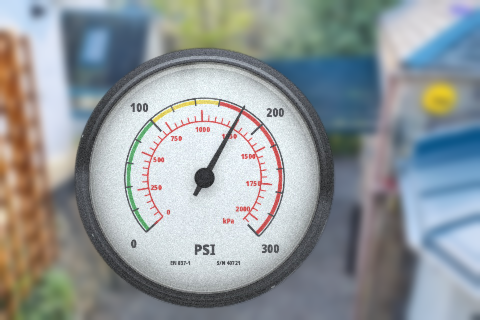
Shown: 180 psi
